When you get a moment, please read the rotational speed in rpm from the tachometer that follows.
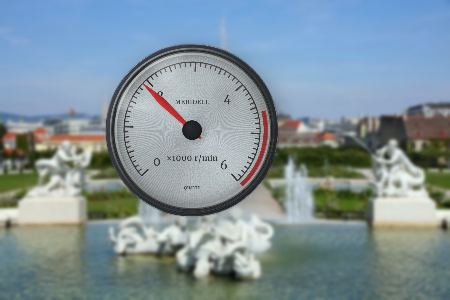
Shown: 1900 rpm
